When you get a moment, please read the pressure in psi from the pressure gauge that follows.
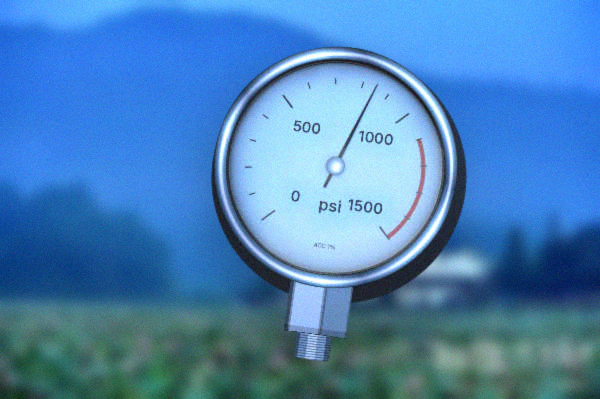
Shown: 850 psi
